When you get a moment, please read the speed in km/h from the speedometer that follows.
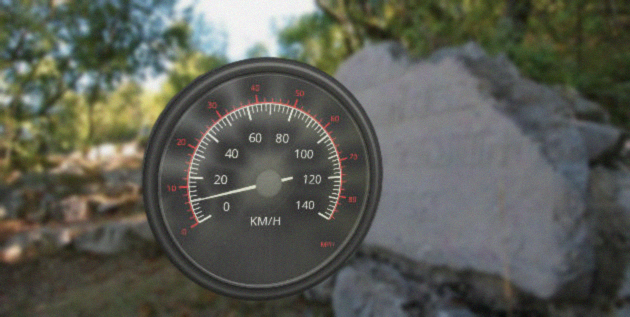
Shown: 10 km/h
